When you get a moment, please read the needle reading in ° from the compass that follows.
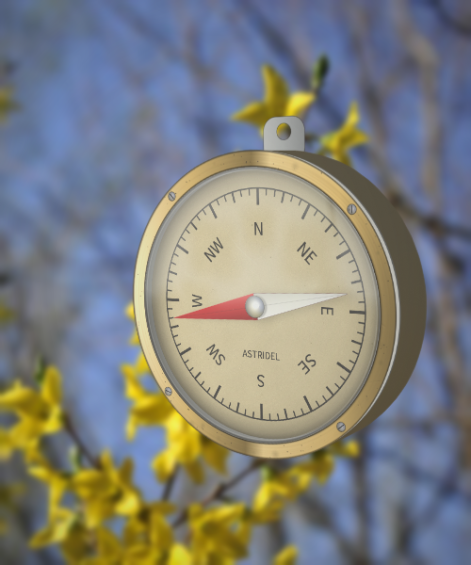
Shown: 260 °
